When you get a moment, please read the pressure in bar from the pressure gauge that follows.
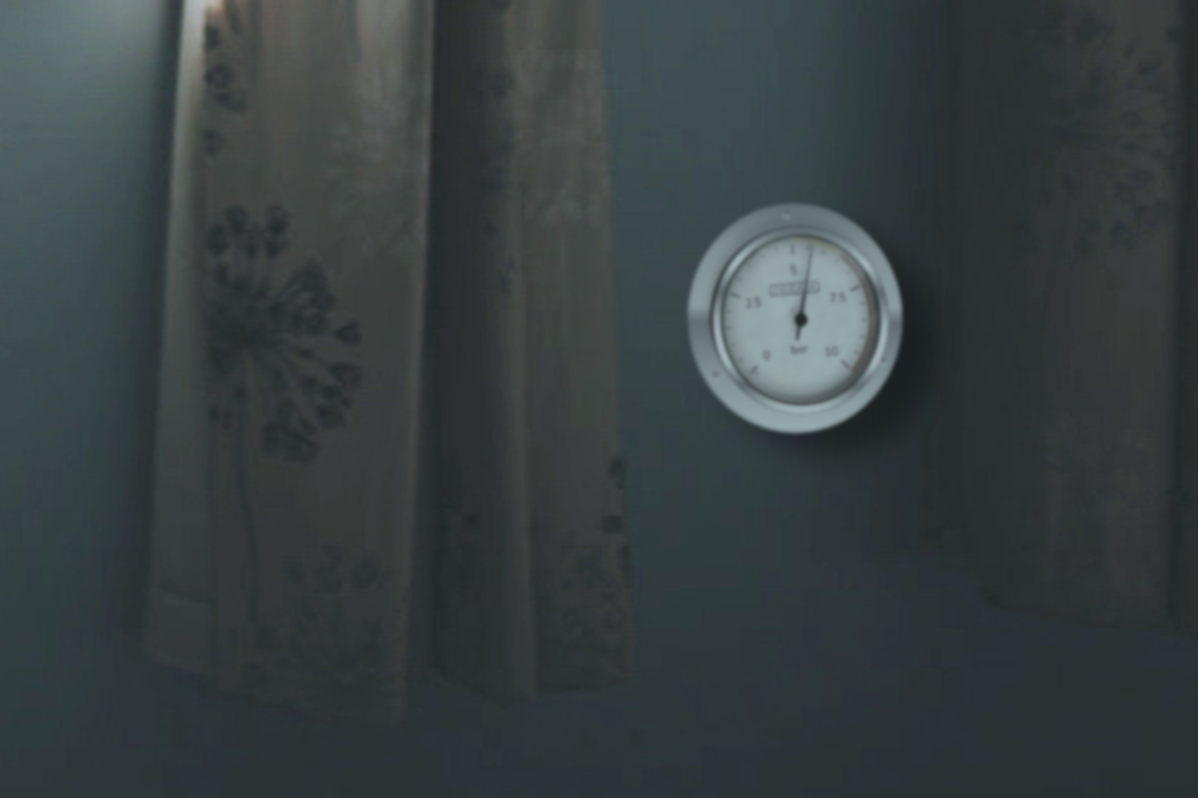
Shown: 5.5 bar
